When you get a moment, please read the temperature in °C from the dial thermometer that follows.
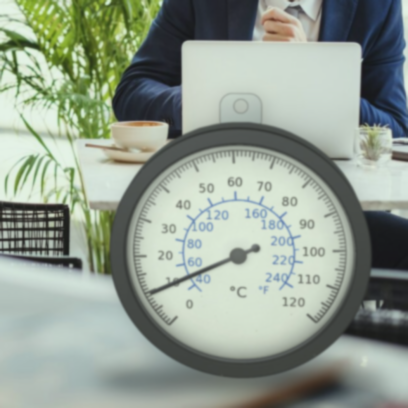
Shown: 10 °C
